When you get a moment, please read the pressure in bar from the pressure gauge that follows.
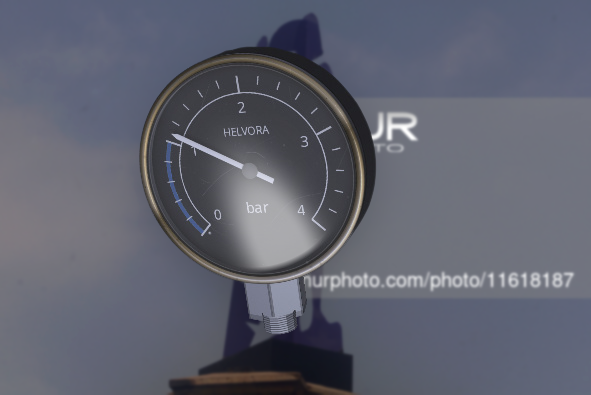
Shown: 1.1 bar
